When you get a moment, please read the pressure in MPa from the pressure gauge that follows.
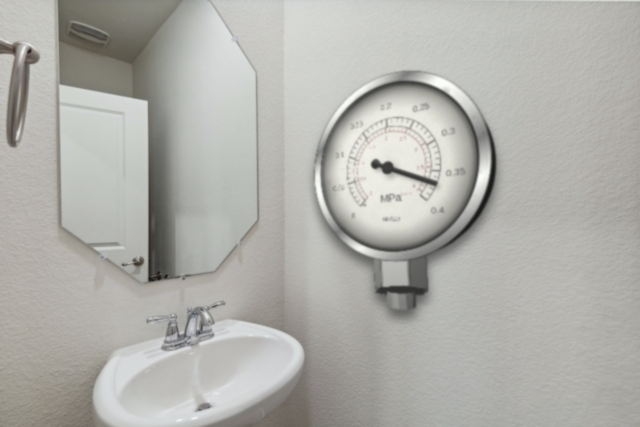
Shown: 0.37 MPa
